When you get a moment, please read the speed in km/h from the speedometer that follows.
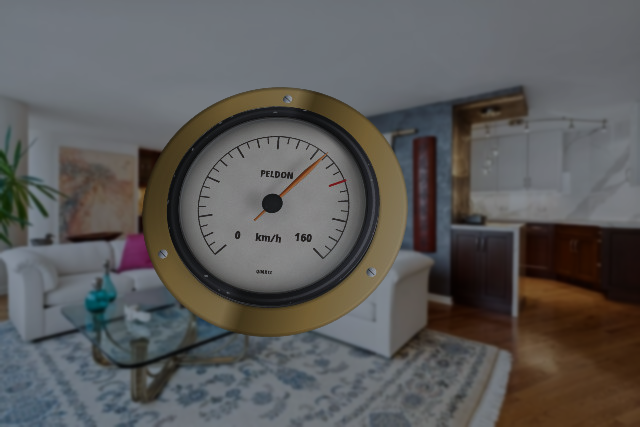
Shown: 105 km/h
